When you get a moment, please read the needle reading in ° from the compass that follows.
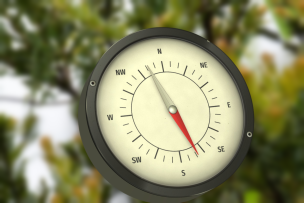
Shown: 160 °
